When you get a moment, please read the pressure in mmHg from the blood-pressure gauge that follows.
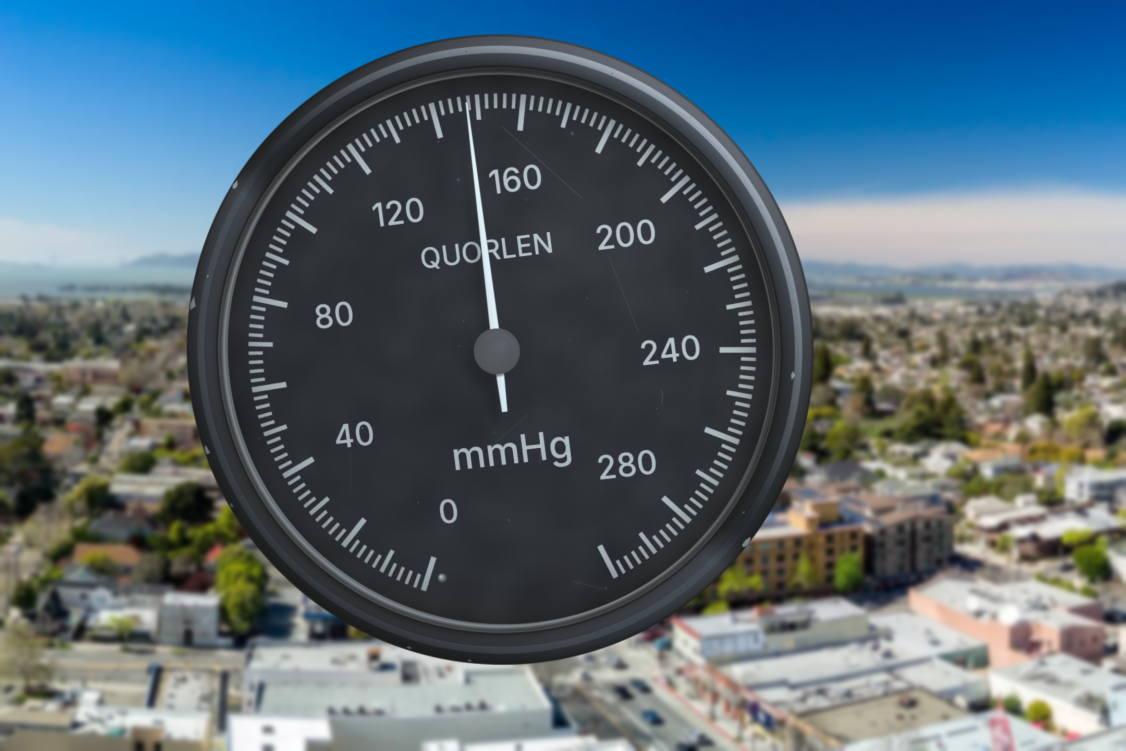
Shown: 148 mmHg
